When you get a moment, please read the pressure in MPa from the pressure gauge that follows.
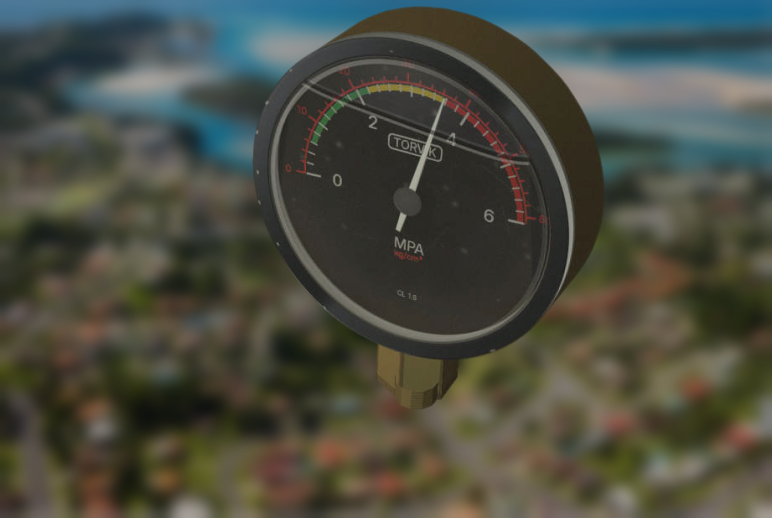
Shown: 3.6 MPa
